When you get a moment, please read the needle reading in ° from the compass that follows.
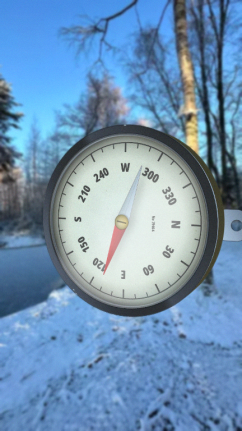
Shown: 110 °
